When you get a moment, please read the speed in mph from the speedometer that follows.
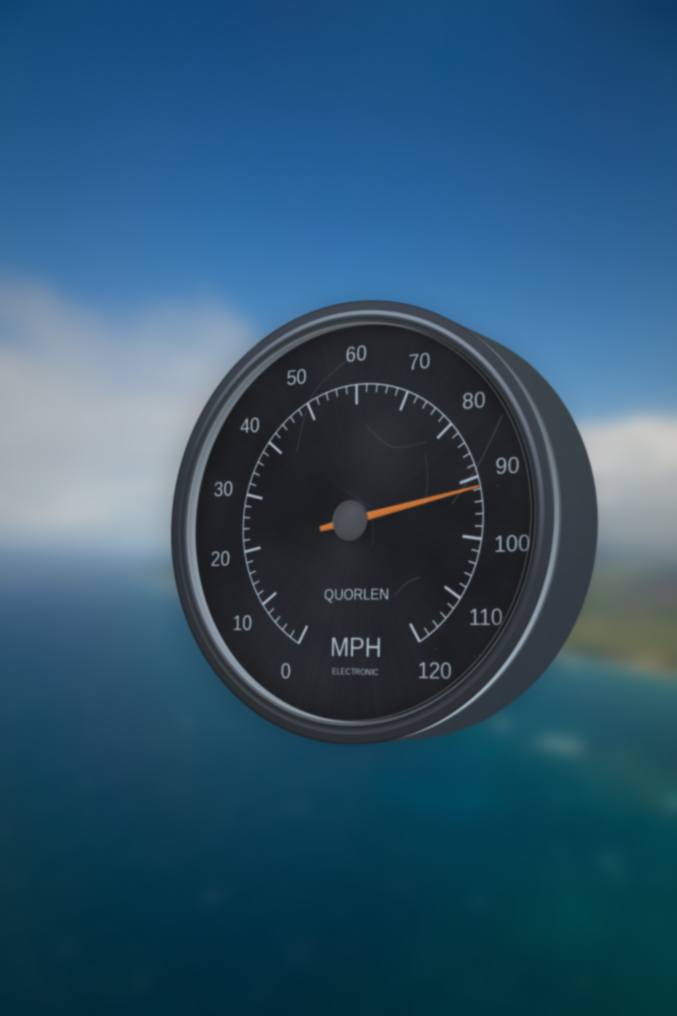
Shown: 92 mph
